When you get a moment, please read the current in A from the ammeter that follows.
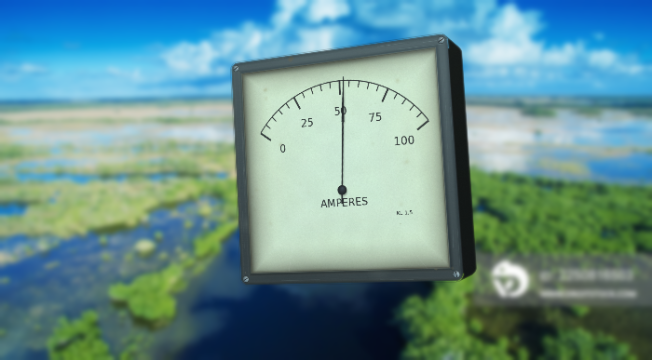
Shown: 52.5 A
